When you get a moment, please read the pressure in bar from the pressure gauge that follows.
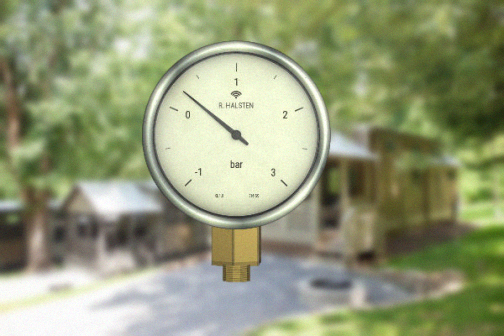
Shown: 0.25 bar
